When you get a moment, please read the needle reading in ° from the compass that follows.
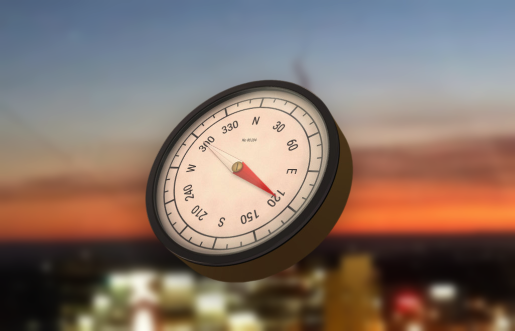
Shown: 120 °
